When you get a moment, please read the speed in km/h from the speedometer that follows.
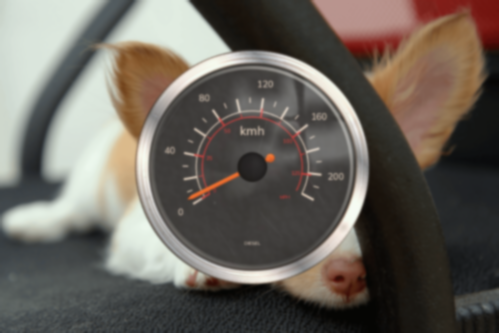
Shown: 5 km/h
